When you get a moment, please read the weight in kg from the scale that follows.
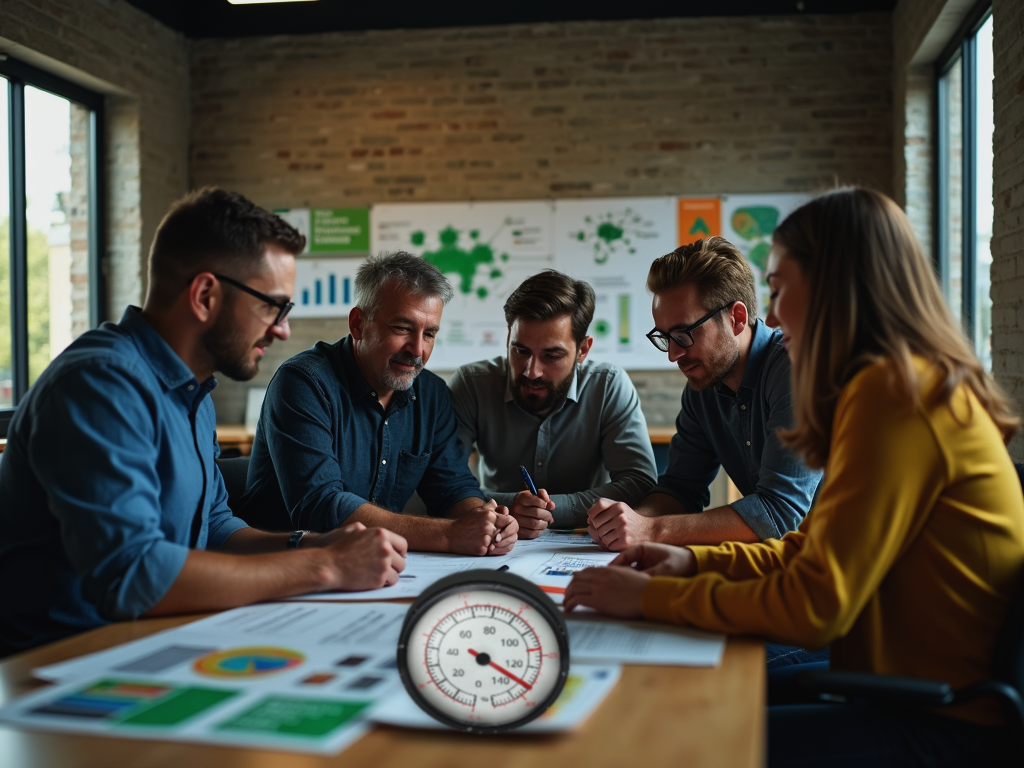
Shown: 130 kg
